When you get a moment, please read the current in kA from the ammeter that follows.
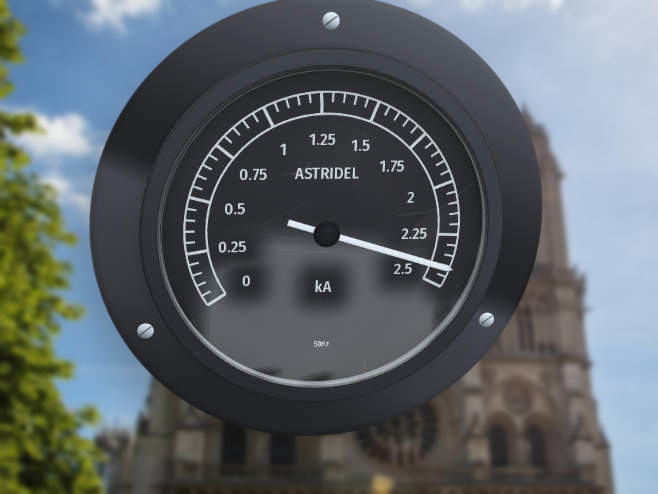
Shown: 2.4 kA
